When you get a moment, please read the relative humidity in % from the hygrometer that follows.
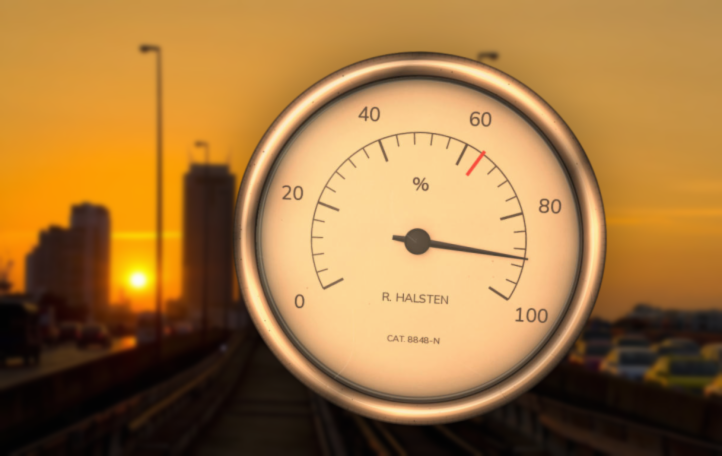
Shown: 90 %
